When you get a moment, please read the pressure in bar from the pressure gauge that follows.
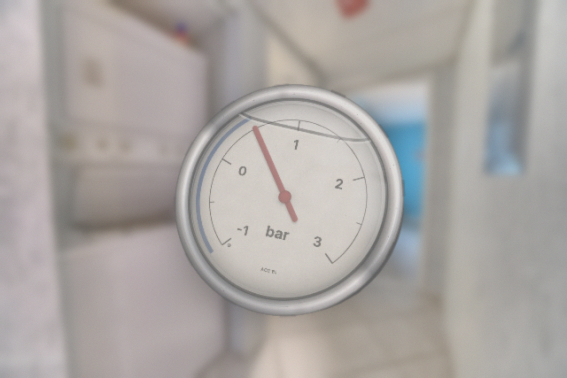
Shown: 0.5 bar
